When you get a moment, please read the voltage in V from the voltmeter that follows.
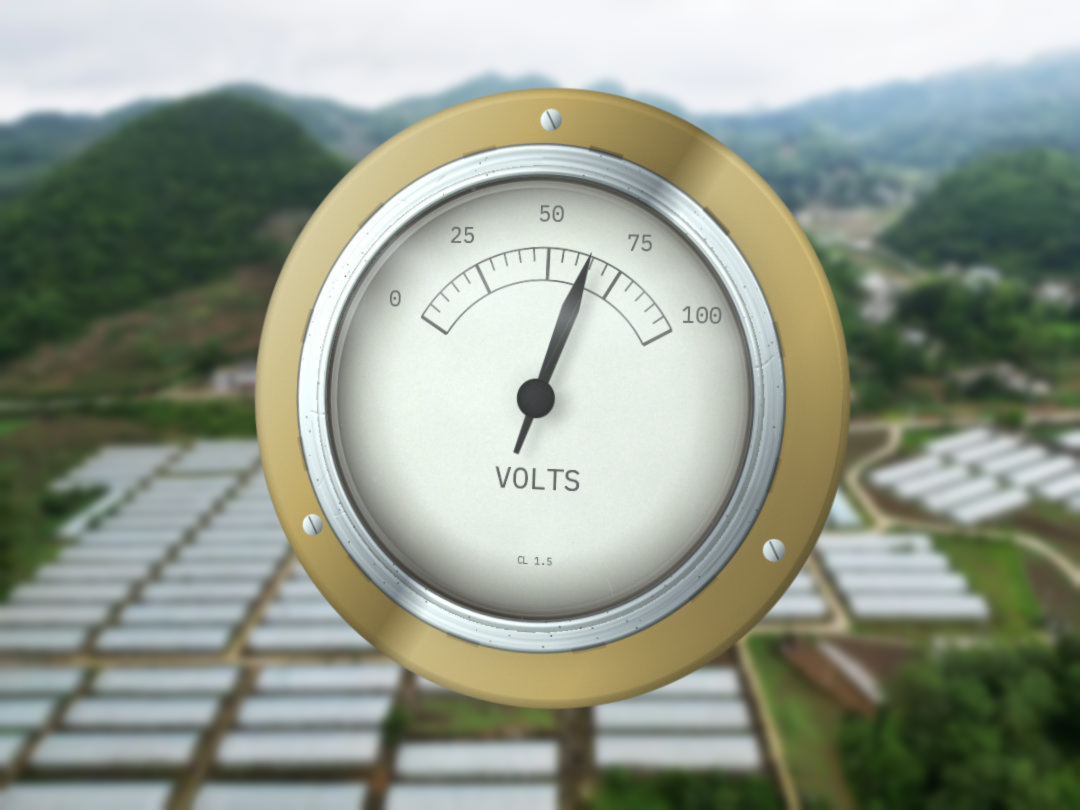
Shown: 65 V
